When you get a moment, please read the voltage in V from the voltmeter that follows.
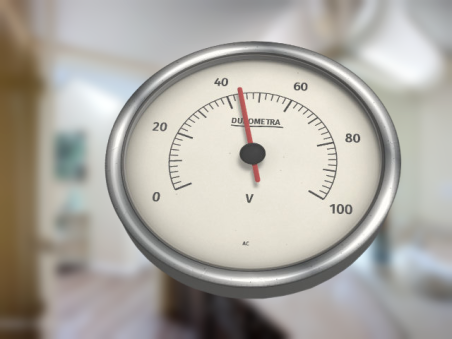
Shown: 44 V
